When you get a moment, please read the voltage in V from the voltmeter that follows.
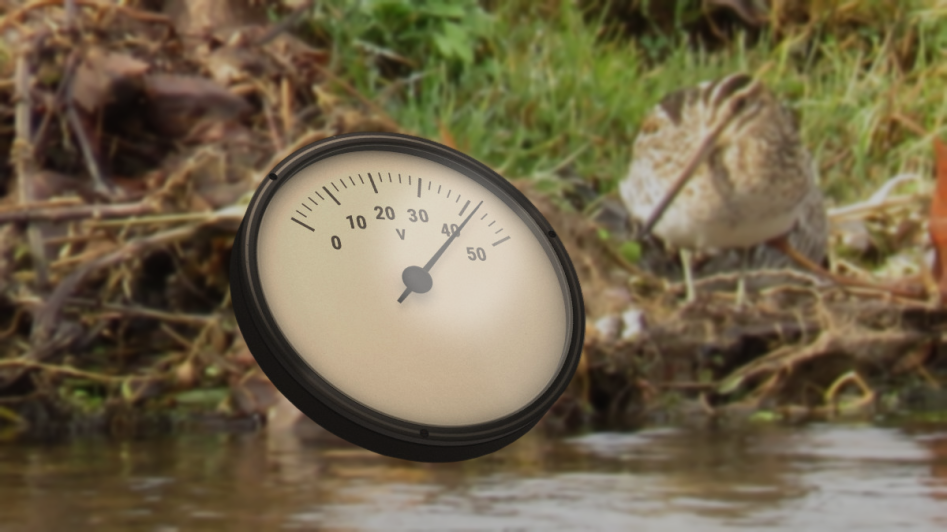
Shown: 42 V
